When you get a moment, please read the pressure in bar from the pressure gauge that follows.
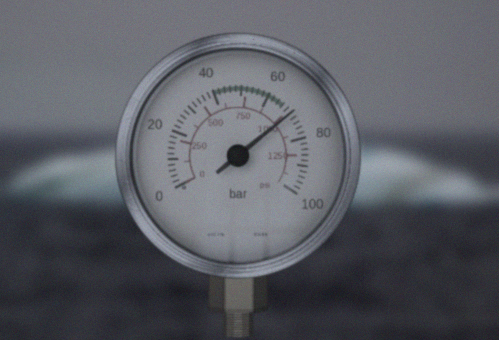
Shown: 70 bar
